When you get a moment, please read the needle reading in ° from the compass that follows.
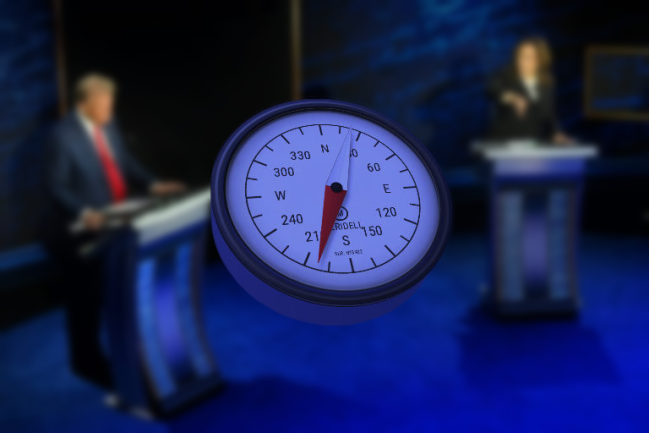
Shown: 202.5 °
